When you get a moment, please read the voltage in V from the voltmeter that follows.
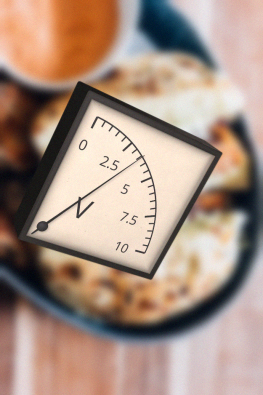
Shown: 3.5 V
